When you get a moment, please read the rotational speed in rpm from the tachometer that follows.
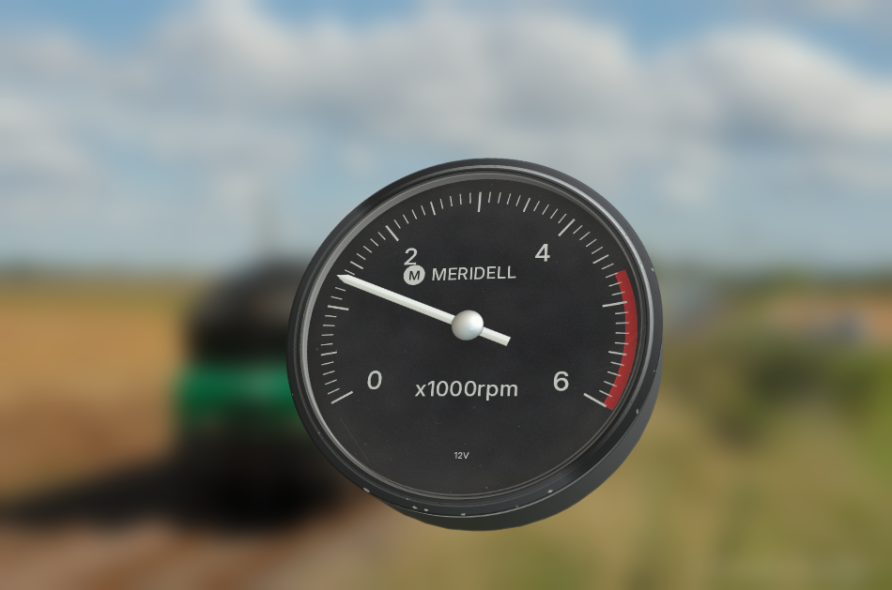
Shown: 1300 rpm
